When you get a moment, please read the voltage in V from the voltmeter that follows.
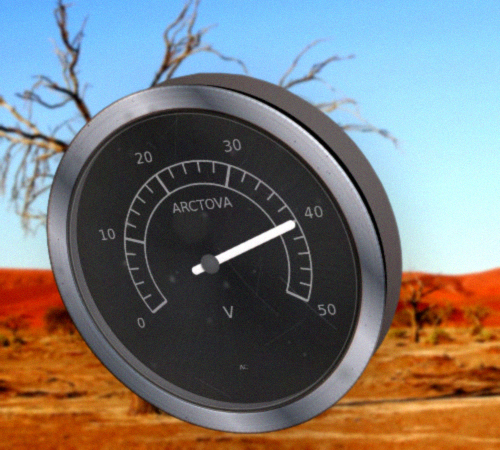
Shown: 40 V
